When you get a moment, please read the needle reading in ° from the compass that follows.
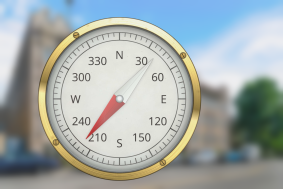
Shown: 220 °
